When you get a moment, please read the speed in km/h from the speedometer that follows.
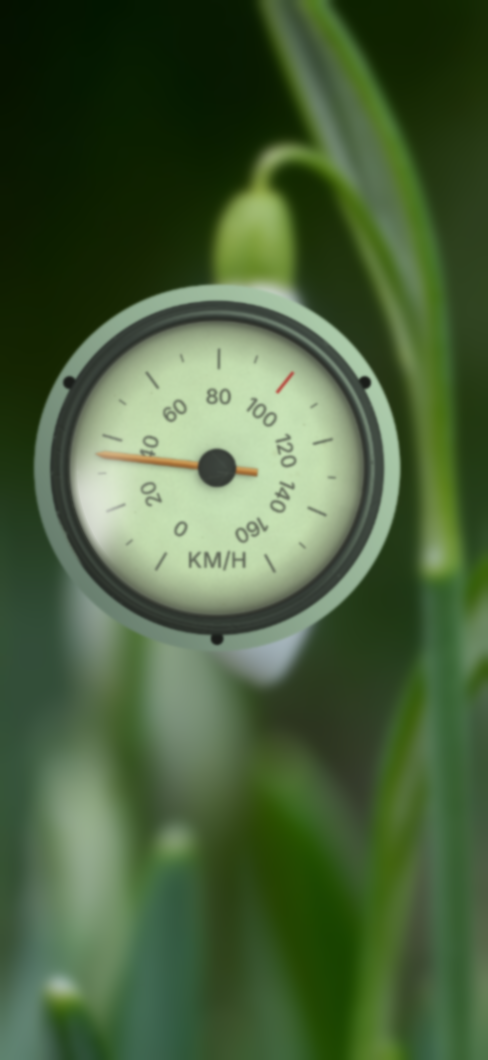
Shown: 35 km/h
